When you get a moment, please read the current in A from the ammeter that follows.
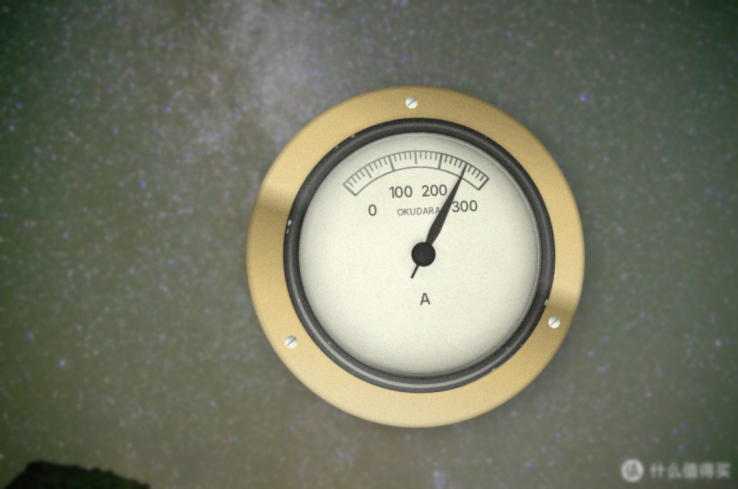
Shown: 250 A
